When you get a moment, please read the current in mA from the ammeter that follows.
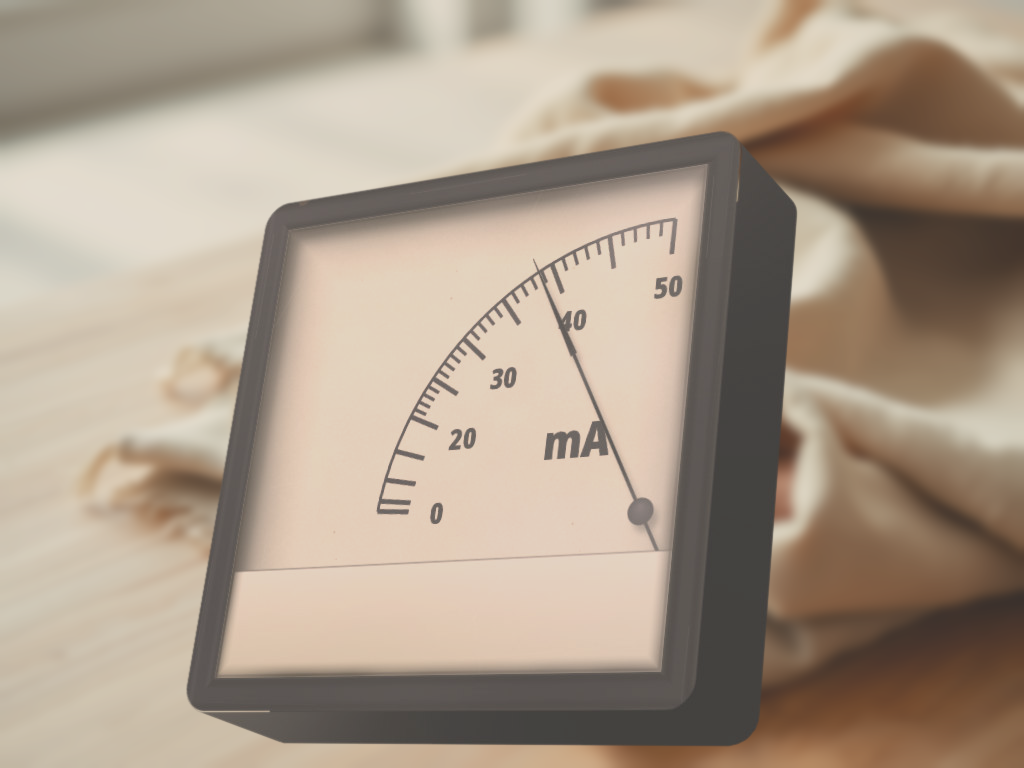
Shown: 39 mA
